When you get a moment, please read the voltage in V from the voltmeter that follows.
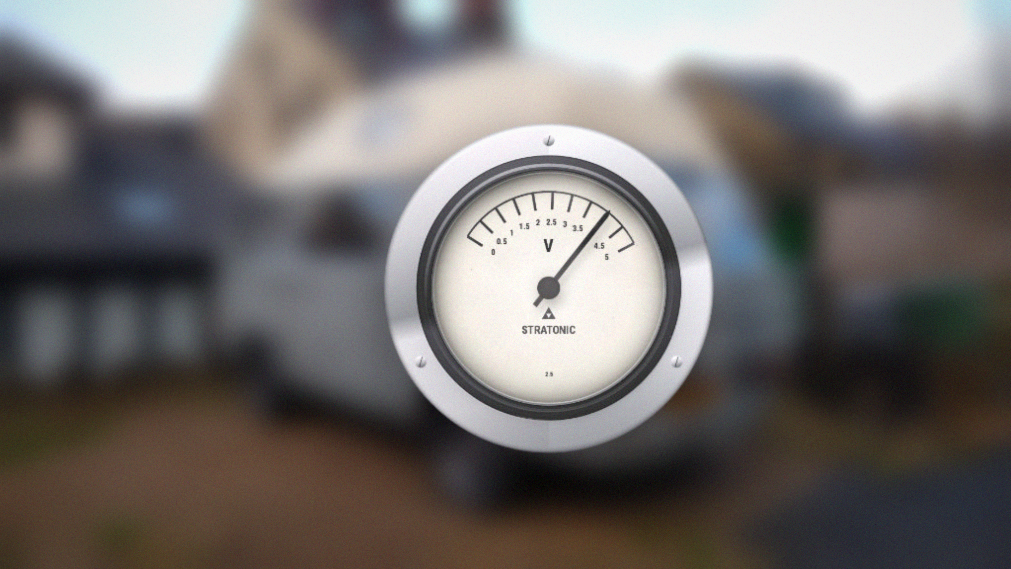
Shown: 4 V
